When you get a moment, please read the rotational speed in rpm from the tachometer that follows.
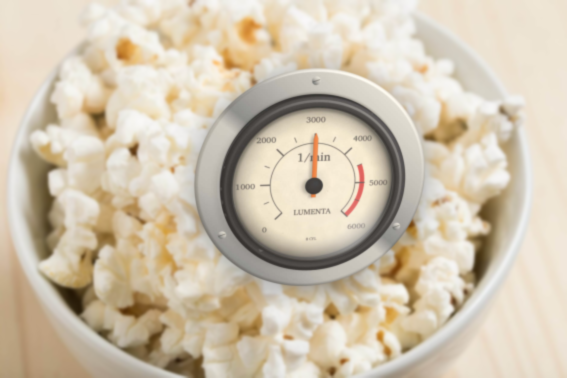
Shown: 3000 rpm
